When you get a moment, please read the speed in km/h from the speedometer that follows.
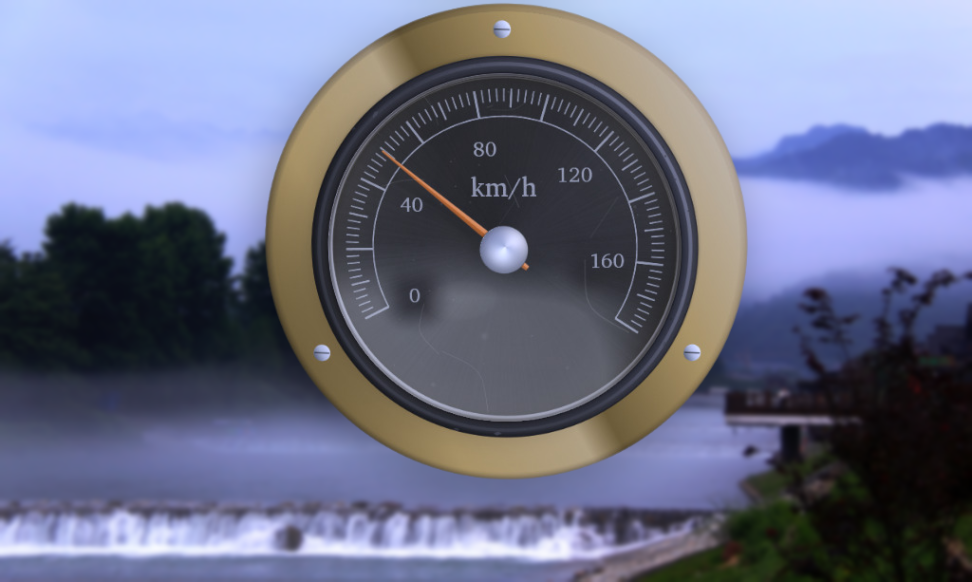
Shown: 50 km/h
